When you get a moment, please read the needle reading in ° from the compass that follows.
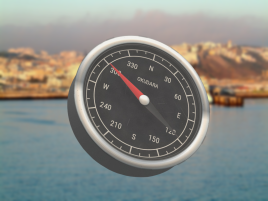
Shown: 300 °
